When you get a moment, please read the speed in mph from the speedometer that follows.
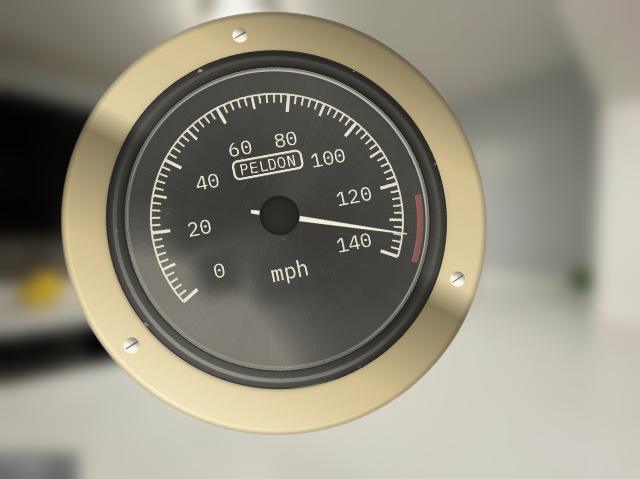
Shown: 134 mph
